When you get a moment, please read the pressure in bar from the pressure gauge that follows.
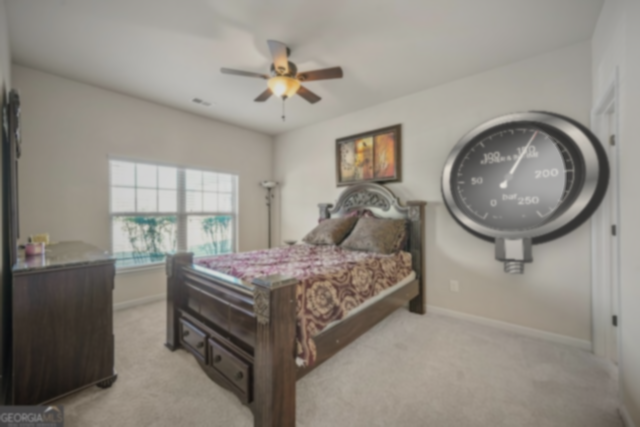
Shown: 150 bar
